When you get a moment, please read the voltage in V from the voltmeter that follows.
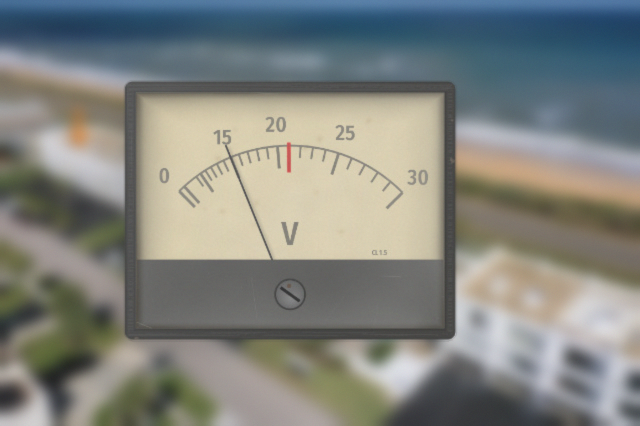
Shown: 15 V
